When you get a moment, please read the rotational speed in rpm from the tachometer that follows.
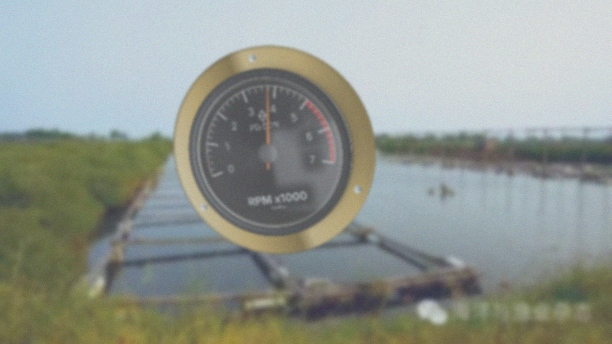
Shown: 3800 rpm
